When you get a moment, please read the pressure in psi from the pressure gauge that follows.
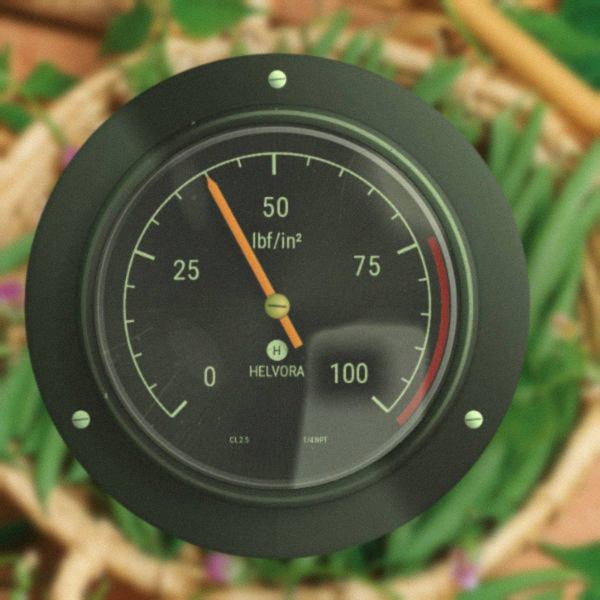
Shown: 40 psi
